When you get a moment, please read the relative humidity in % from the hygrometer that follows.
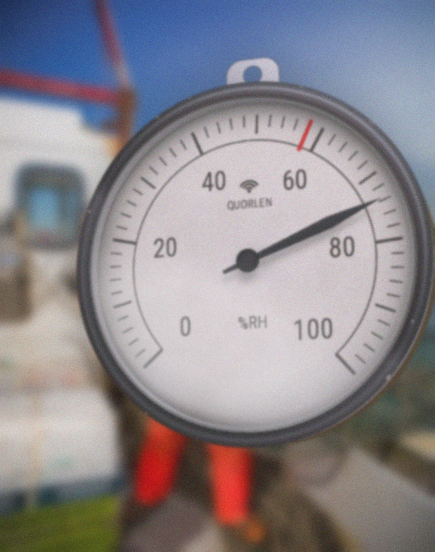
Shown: 74 %
